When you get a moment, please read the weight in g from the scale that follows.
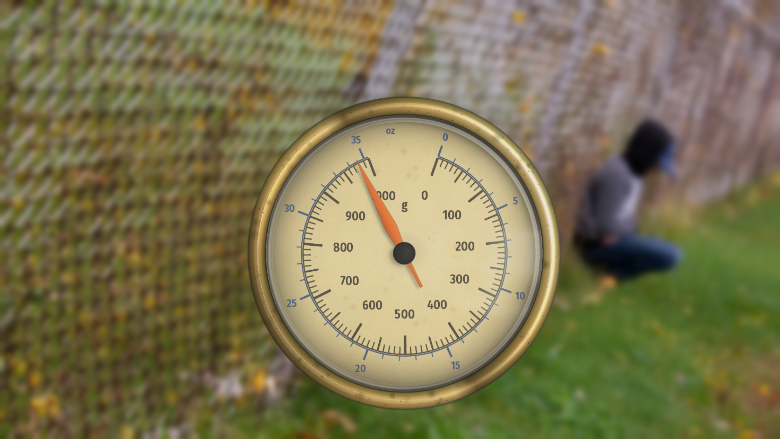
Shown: 980 g
